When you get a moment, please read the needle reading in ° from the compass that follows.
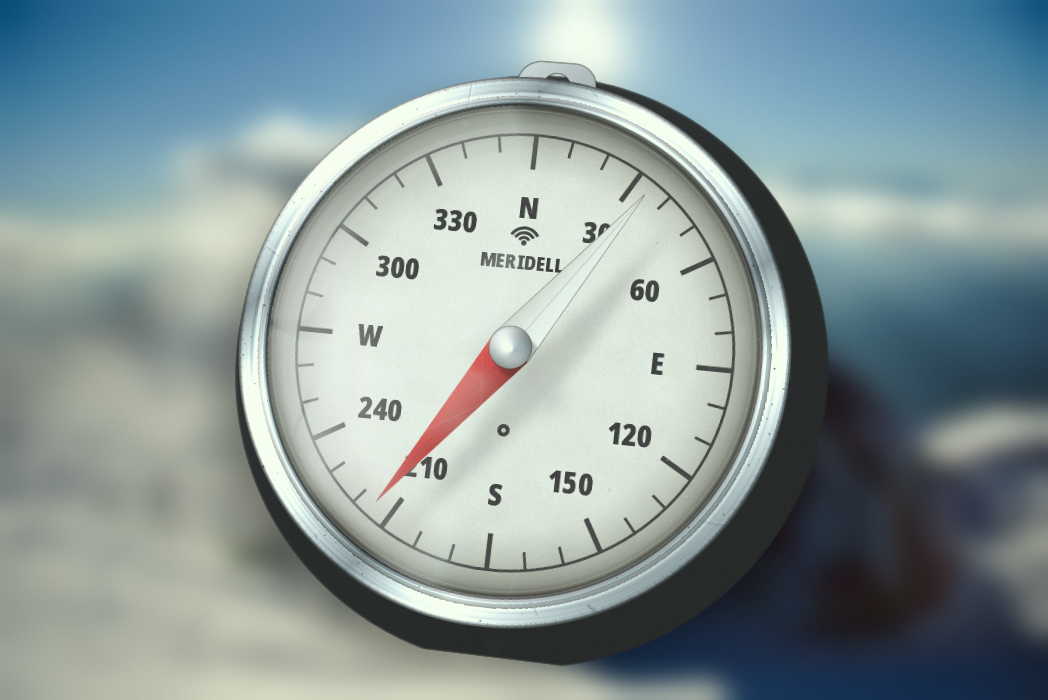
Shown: 215 °
